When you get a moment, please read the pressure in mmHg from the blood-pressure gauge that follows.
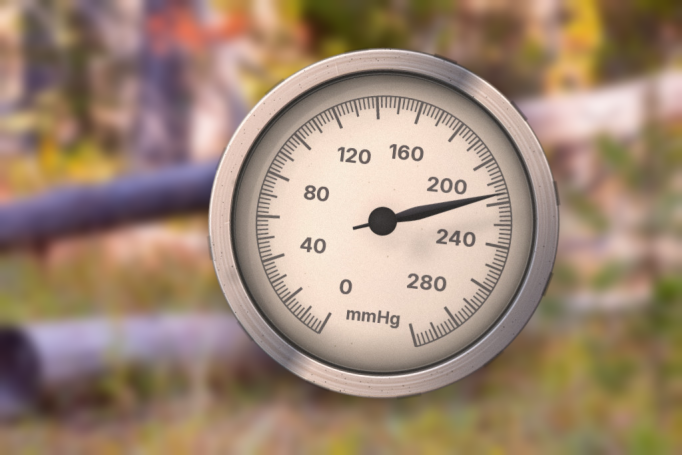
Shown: 216 mmHg
